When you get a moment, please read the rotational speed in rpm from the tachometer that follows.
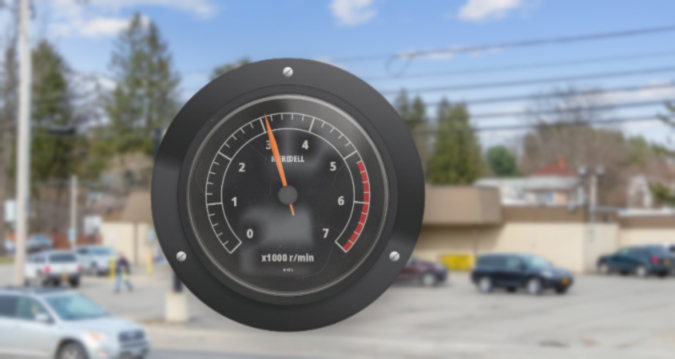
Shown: 3100 rpm
